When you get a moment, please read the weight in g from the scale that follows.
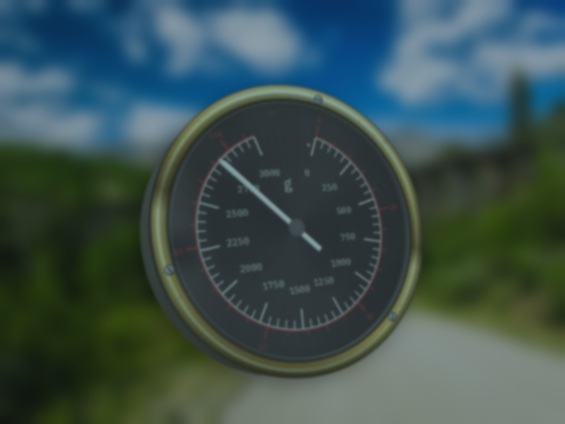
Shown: 2750 g
